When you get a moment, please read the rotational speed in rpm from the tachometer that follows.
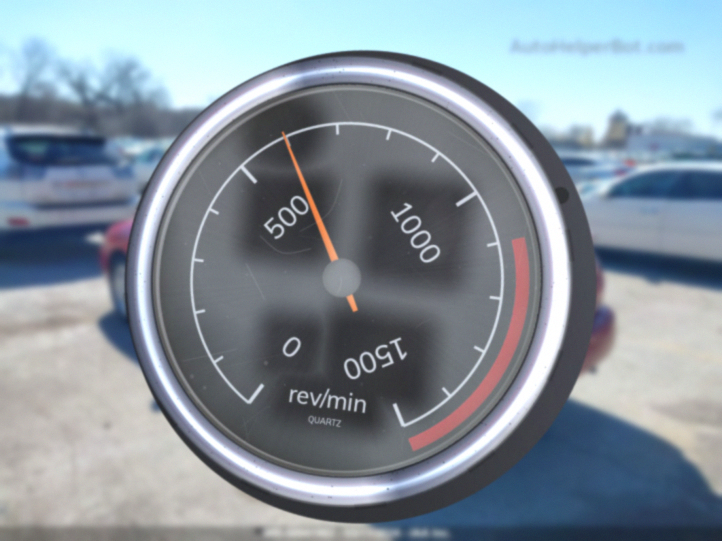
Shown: 600 rpm
